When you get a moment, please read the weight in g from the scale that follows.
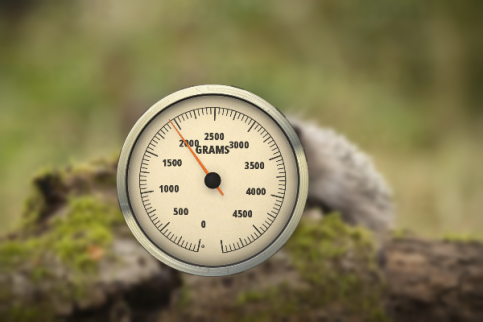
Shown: 1950 g
